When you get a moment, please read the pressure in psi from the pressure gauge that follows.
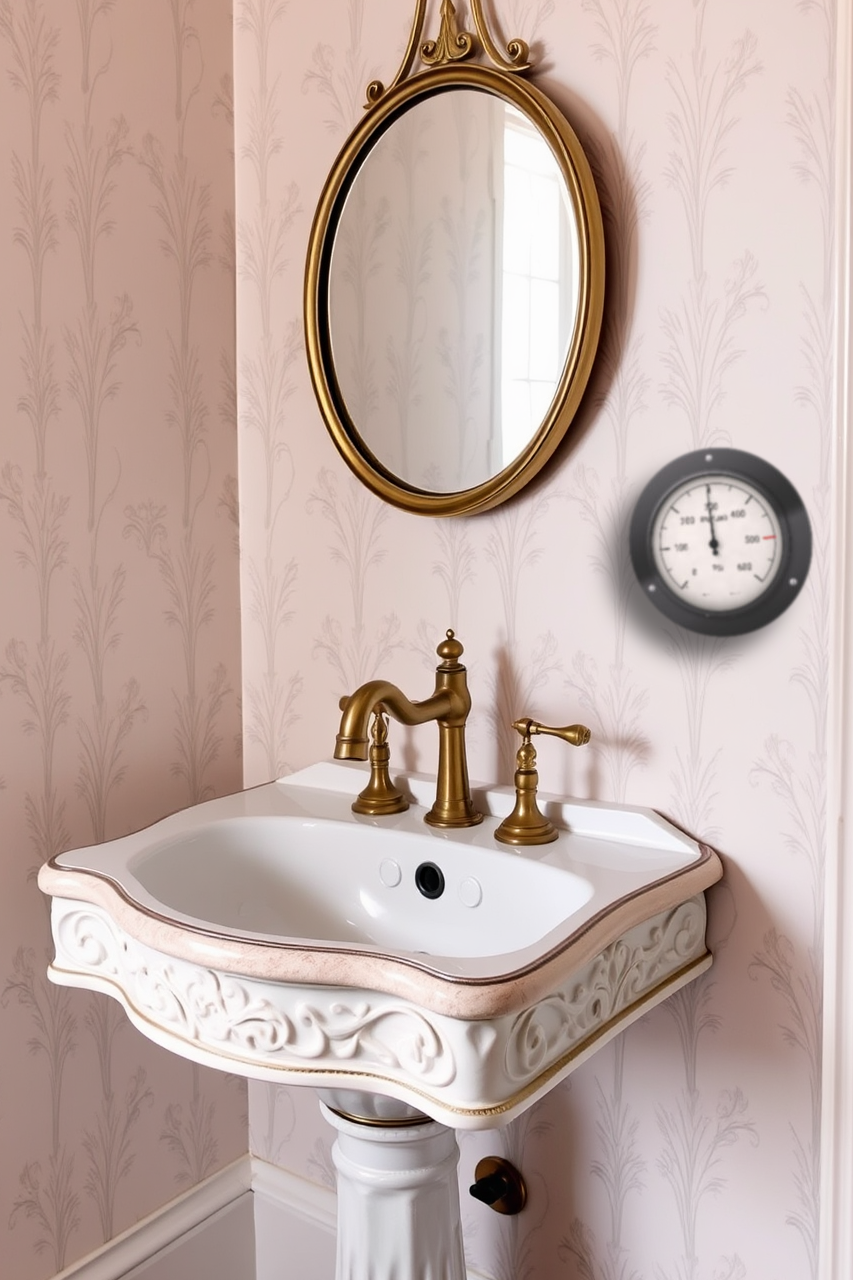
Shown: 300 psi
